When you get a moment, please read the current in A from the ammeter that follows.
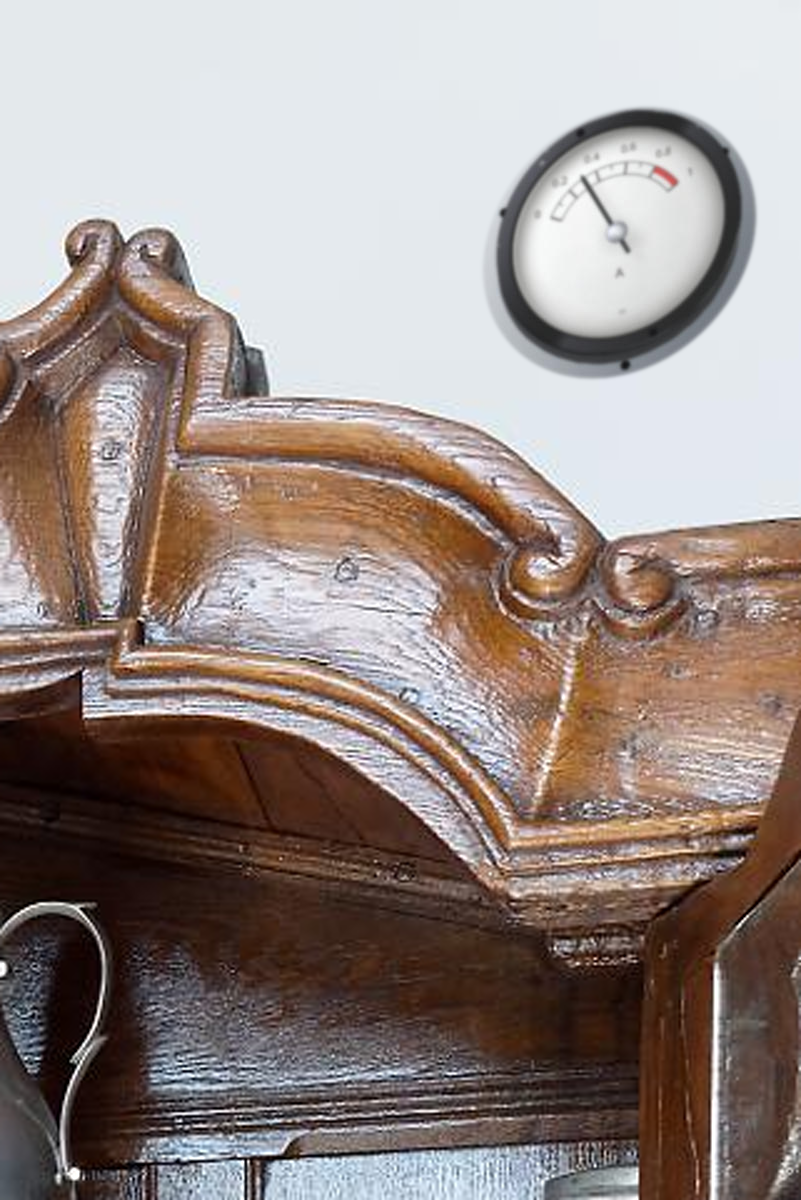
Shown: 0.3 A
